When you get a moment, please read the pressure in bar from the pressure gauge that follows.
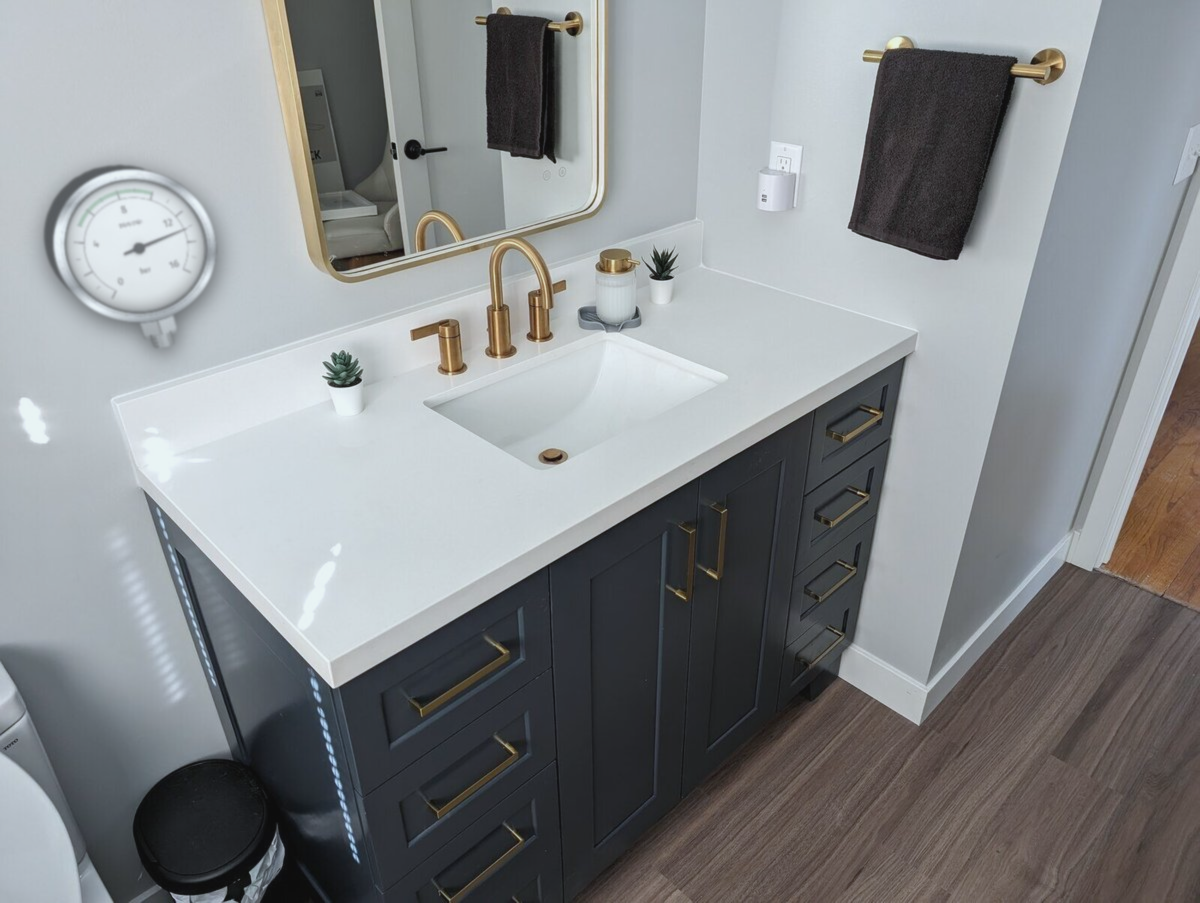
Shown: 13 bar
